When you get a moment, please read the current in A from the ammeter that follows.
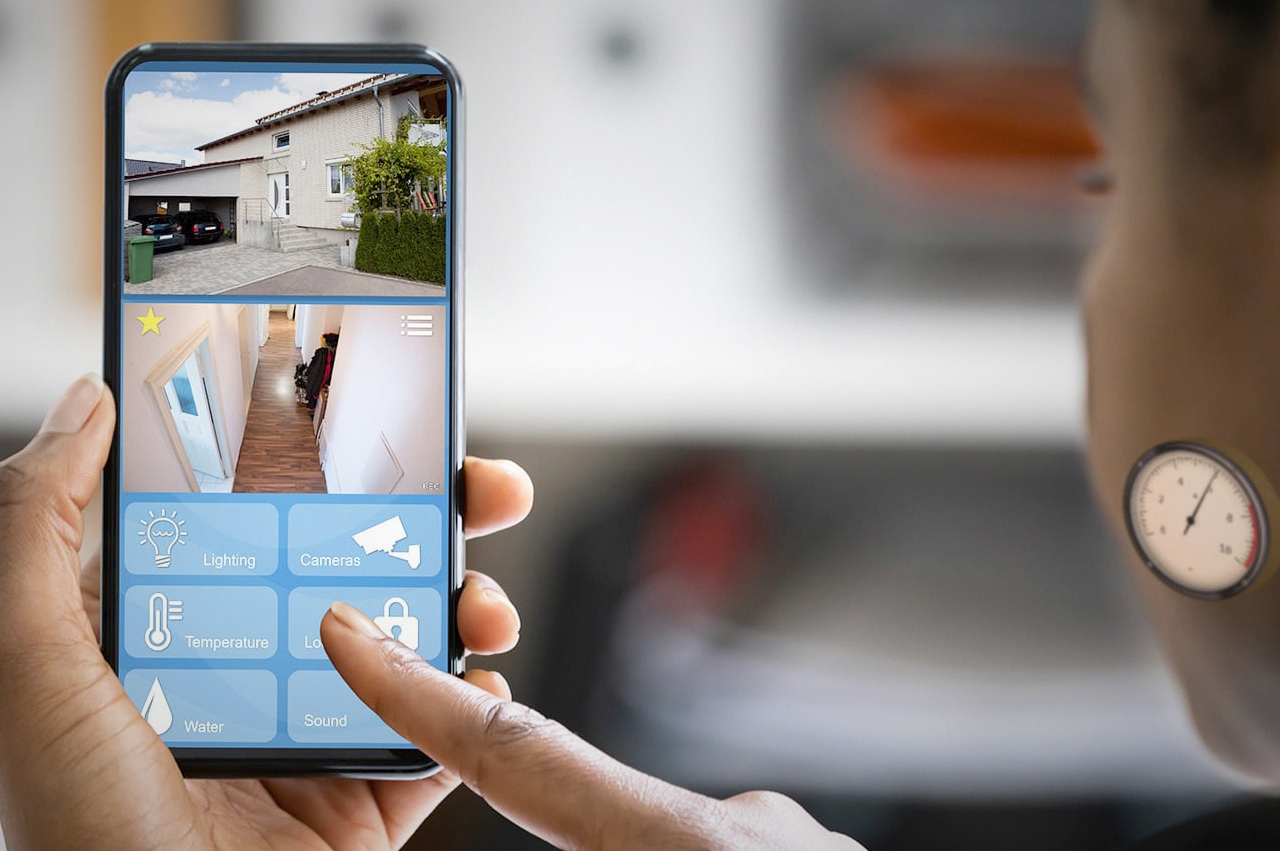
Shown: 6 A
